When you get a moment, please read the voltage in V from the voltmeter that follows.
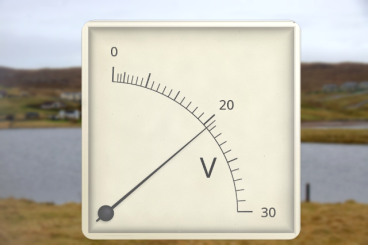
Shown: 20.5 V
